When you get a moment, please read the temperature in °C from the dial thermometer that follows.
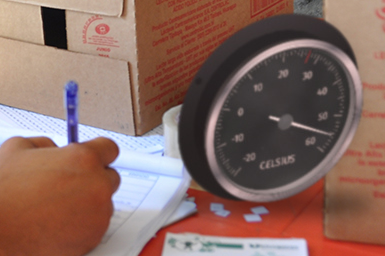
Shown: 55 °C
